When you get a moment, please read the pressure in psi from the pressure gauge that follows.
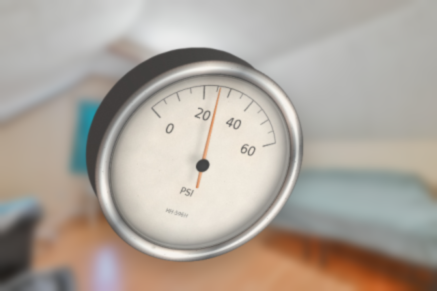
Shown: 25 psi
